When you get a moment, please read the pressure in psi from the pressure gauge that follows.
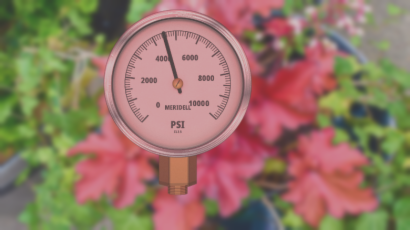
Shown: 4500 psi
